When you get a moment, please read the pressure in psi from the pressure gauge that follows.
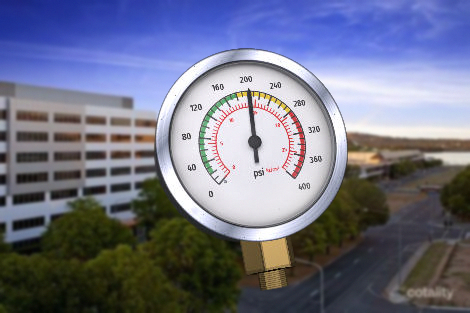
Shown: 200 psi
